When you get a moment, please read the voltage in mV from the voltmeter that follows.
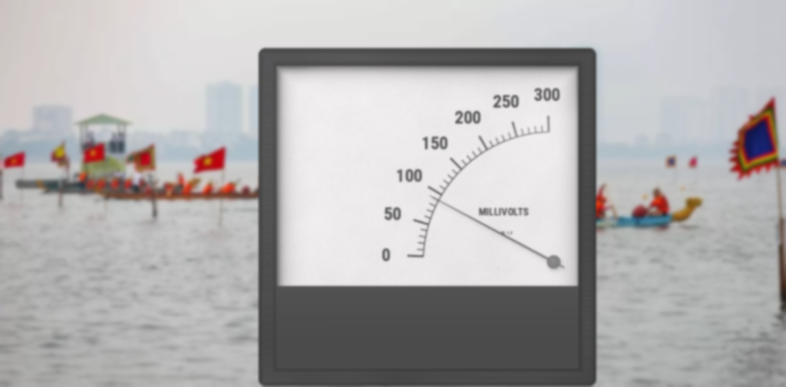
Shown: 90 mV
